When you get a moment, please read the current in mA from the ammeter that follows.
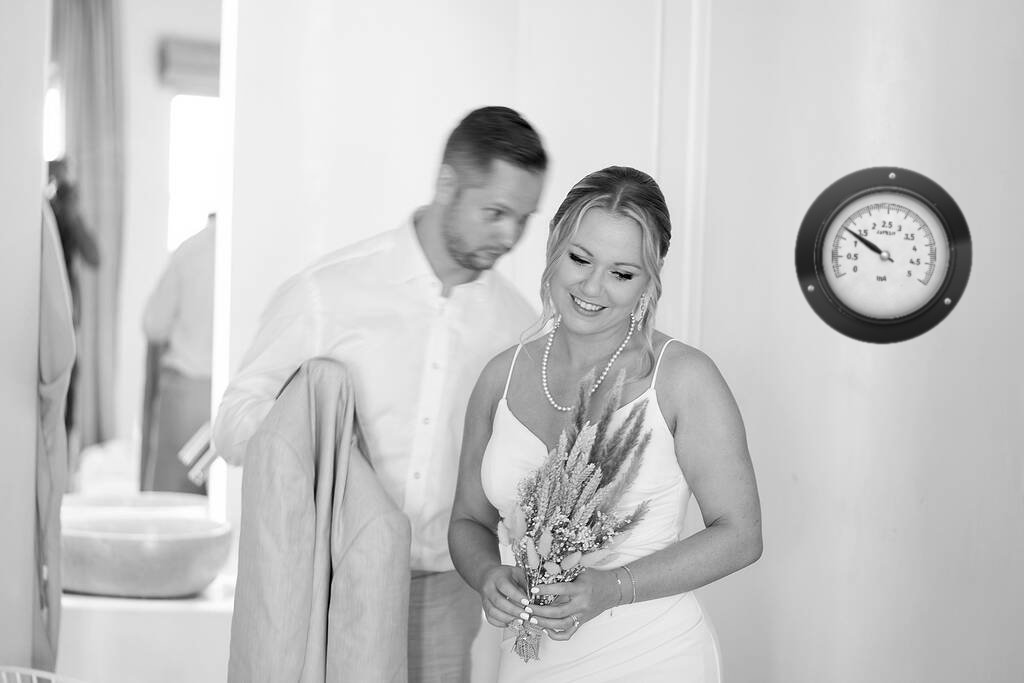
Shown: 1.25 mA
